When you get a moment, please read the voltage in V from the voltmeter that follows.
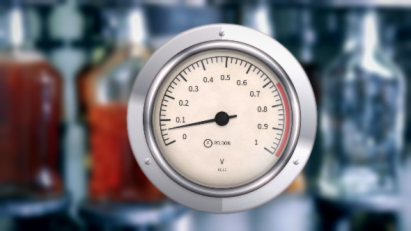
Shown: 0.06 V
